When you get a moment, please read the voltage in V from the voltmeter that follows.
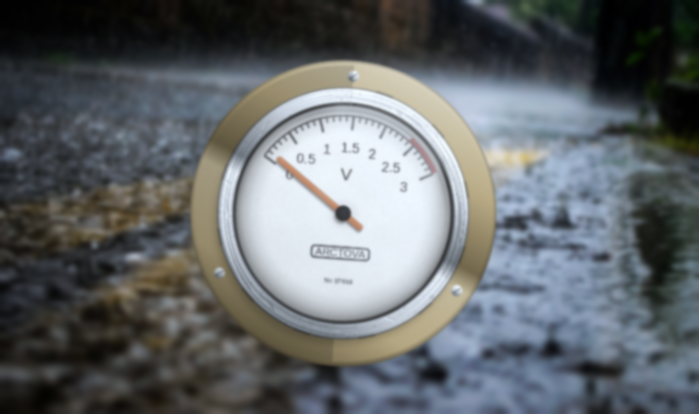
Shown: 0.1 V
